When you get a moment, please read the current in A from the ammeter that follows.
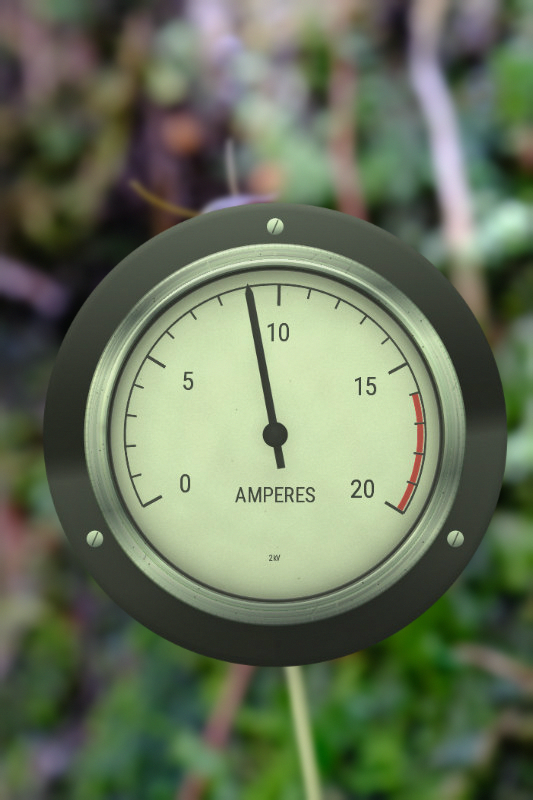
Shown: 9 A
